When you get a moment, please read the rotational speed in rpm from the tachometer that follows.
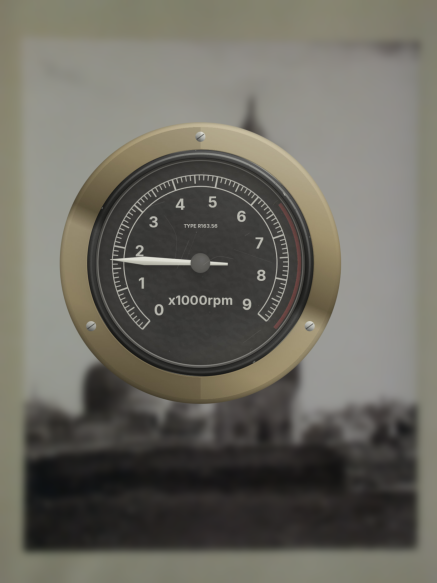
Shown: 1700 rpm
